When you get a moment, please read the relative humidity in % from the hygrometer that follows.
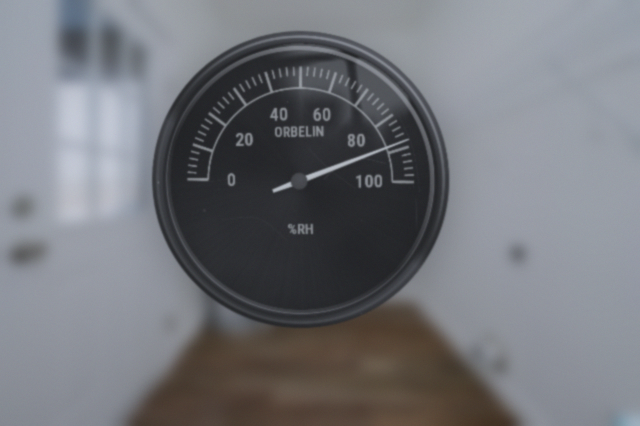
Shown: 88 %
